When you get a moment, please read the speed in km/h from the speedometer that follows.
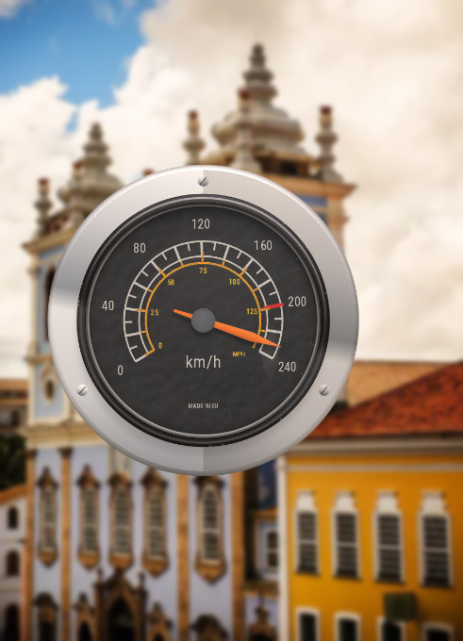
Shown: 230 km/h
